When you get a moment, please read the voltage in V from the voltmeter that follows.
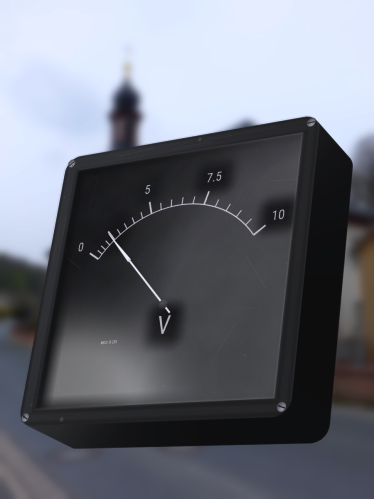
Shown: 2.5 V
